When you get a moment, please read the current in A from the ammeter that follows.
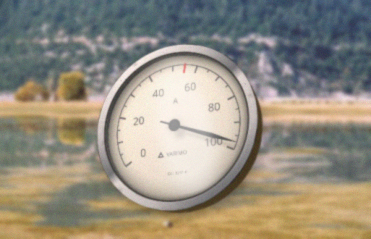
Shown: 97.5 A
